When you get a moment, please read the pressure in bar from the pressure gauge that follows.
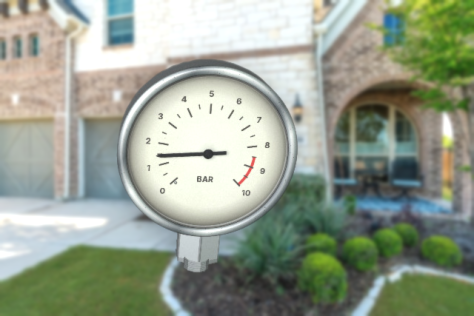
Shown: 1.5 bar
